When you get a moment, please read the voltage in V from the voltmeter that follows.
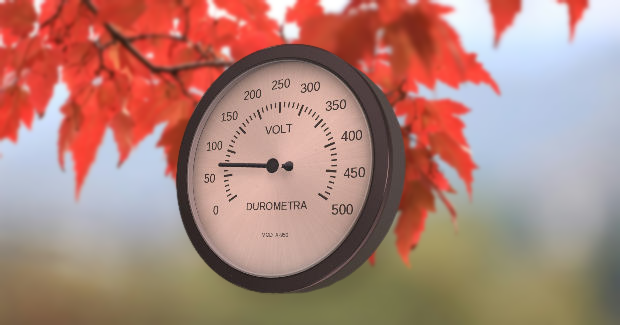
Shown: 70 V
